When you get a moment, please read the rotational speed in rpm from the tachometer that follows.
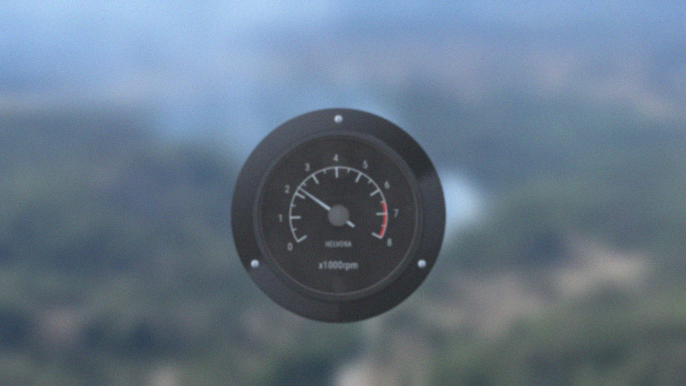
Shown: 2250 rpm
